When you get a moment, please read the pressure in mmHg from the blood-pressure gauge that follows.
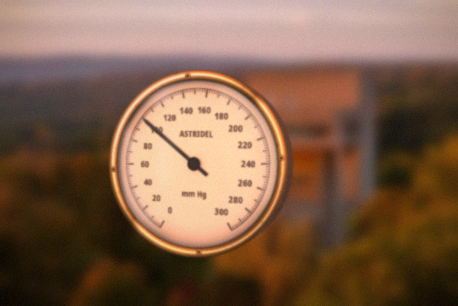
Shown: 100 mmHg
